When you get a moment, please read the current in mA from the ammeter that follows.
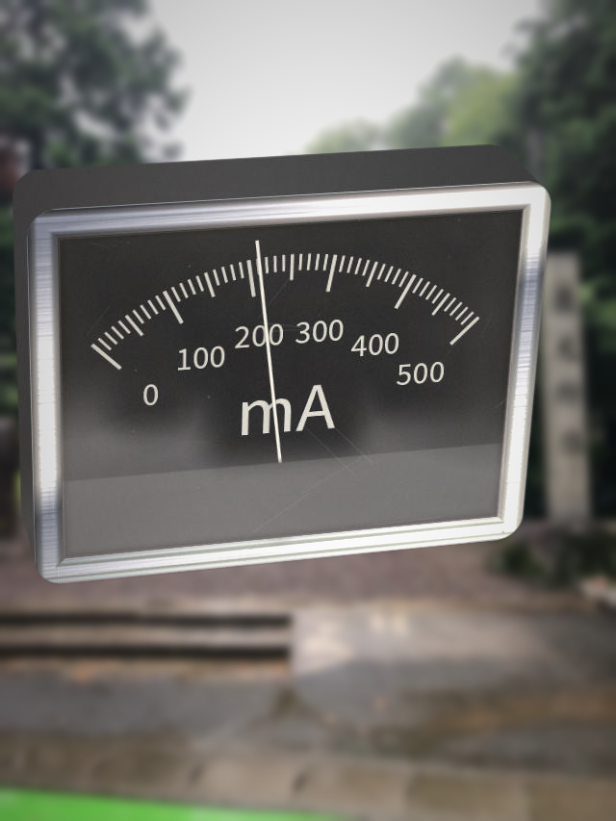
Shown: 210 mA
